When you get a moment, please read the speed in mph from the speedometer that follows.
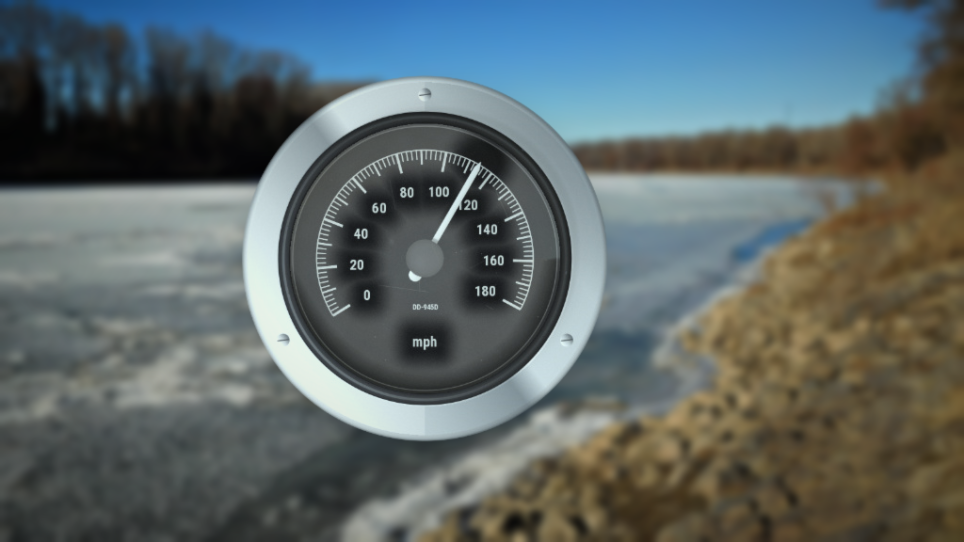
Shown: 114 mph
